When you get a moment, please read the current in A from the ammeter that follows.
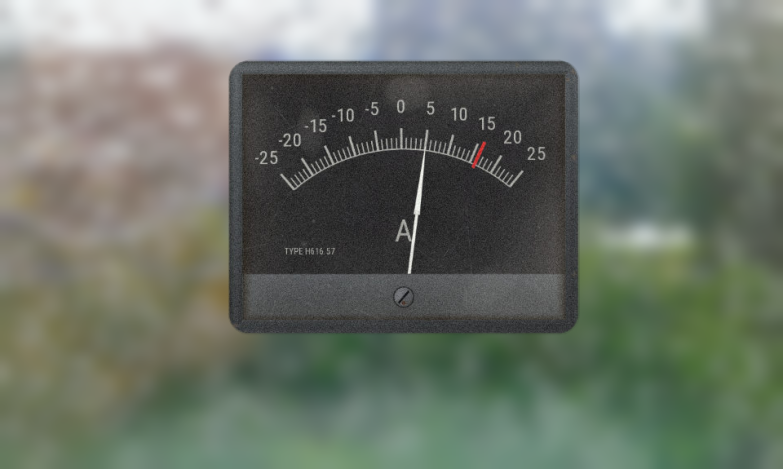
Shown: 5 A
